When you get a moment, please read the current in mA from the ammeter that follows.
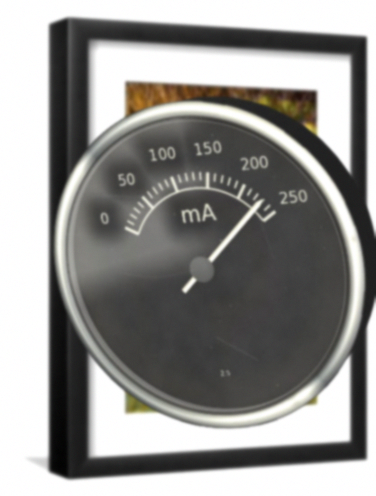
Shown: 230 mA
